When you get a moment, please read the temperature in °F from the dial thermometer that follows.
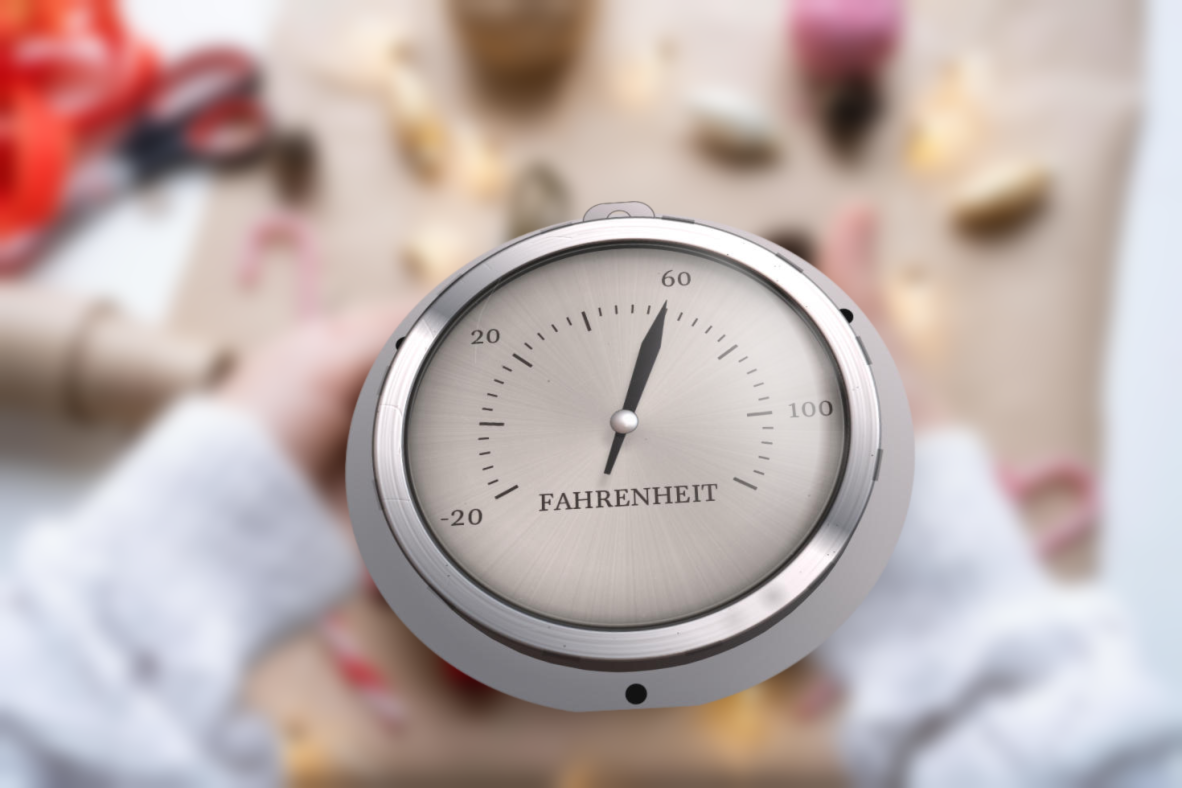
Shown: 60 °F
